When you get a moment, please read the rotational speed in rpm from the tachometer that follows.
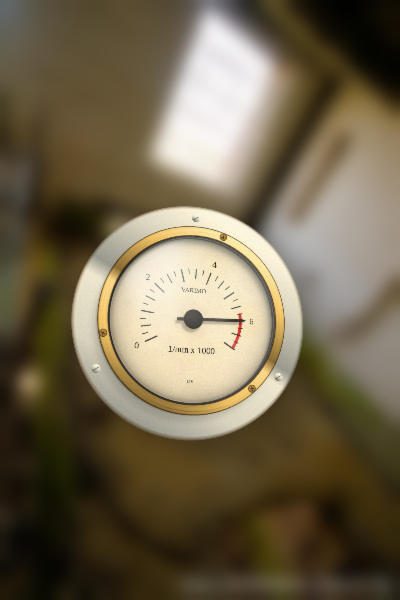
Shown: 6000 rpm
